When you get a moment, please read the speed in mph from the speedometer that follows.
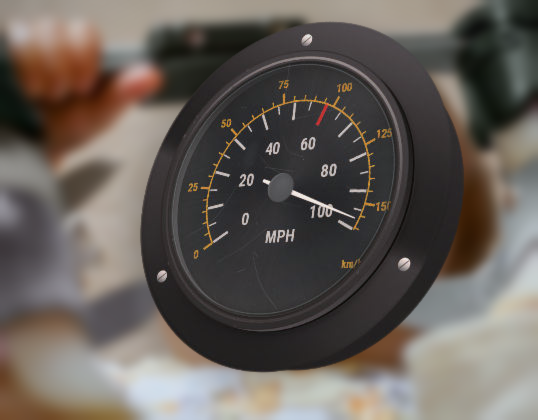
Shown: 97.5 mph
